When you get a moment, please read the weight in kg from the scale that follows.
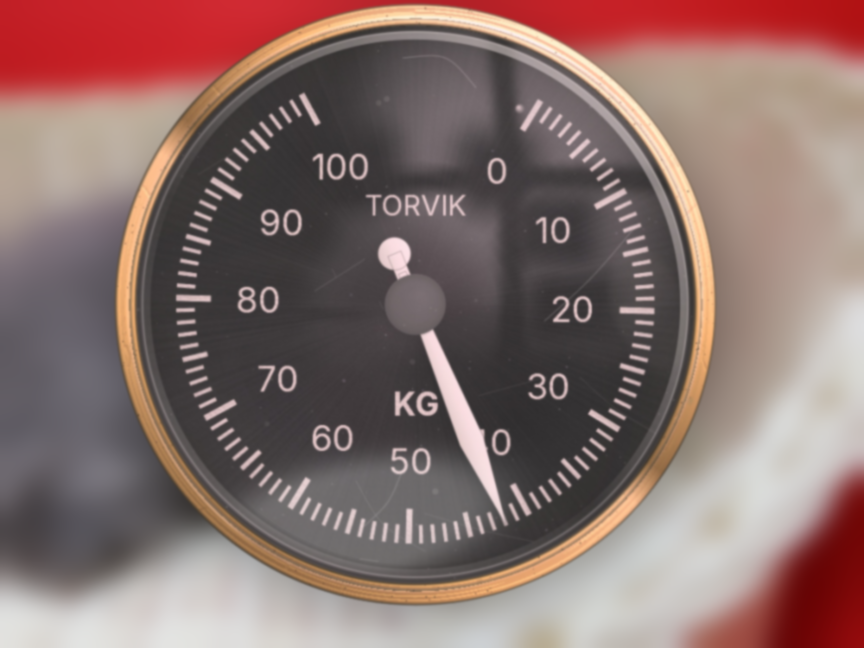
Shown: 42 kg
